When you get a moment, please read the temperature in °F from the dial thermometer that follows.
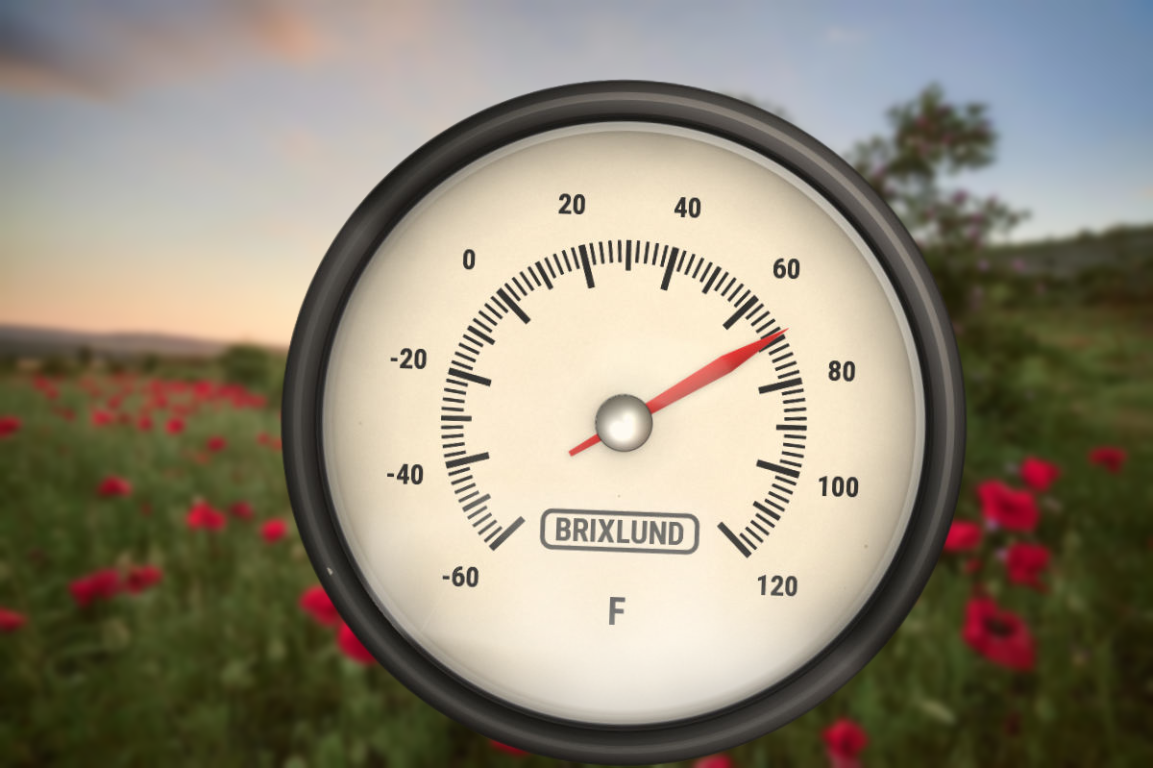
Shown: 69 °F
